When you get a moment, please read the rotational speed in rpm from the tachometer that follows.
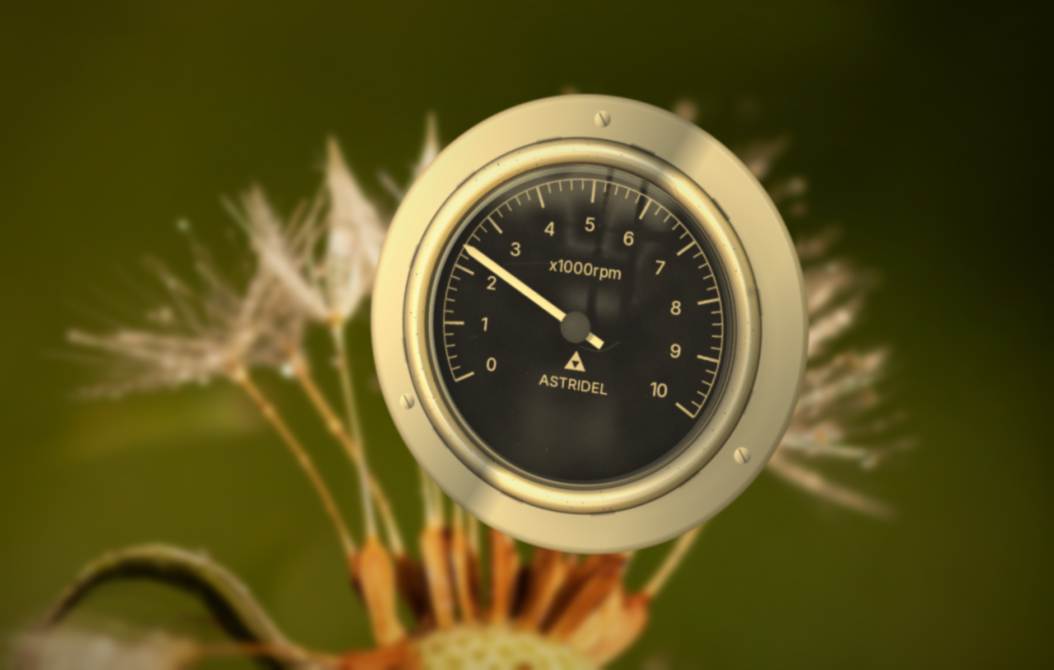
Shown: 2400 rpm
